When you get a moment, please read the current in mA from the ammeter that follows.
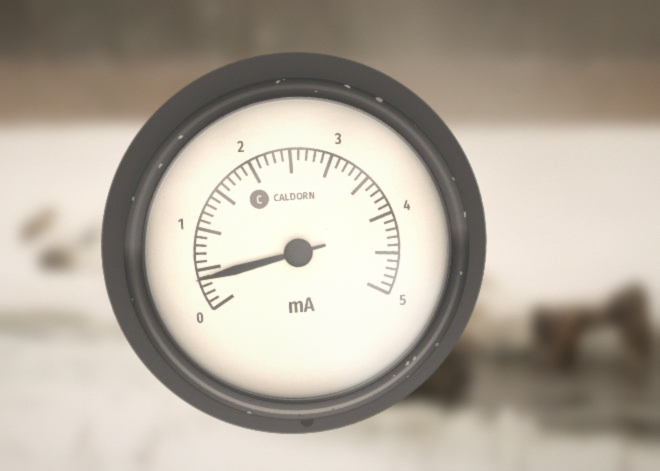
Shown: 0.4 mA
